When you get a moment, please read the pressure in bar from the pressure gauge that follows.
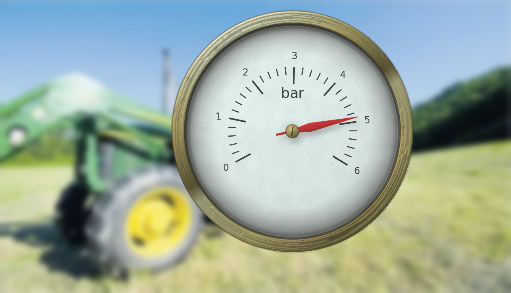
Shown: 4.9 bar
